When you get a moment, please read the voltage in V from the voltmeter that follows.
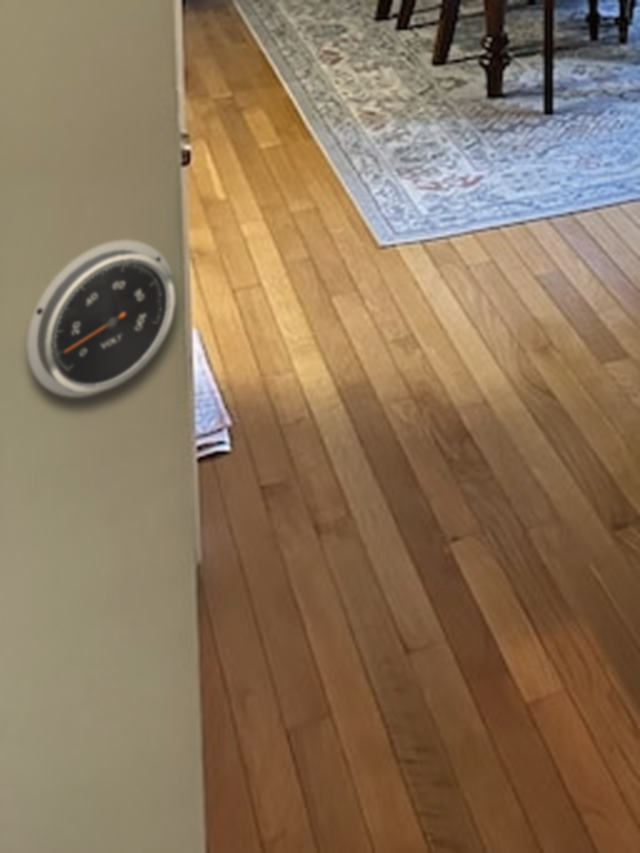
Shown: 10 V
